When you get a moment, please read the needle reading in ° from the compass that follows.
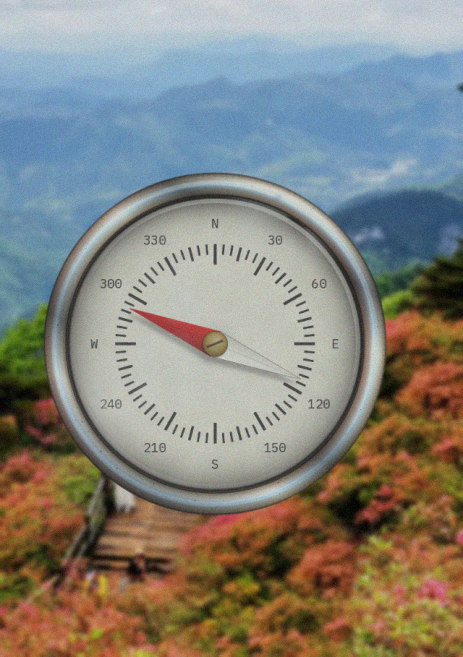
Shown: 292.5 °
